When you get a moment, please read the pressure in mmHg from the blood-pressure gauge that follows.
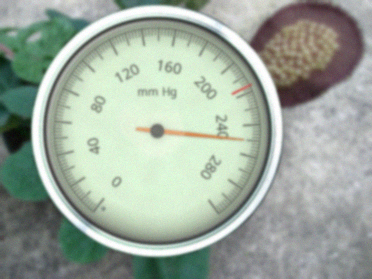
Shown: 250 mmHg
